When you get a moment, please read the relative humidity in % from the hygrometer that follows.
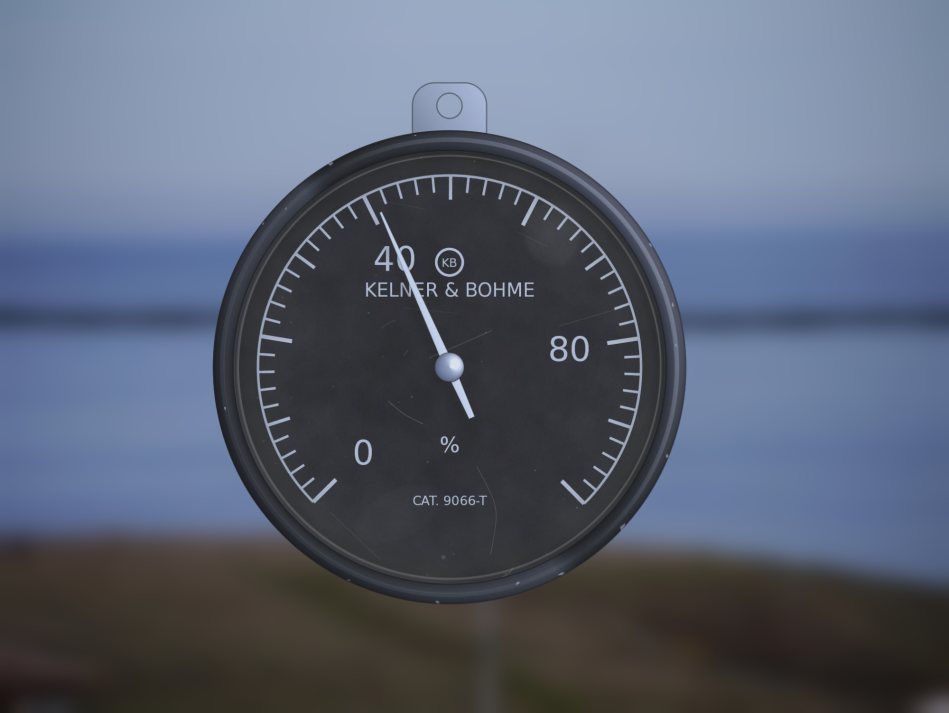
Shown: 41 %
